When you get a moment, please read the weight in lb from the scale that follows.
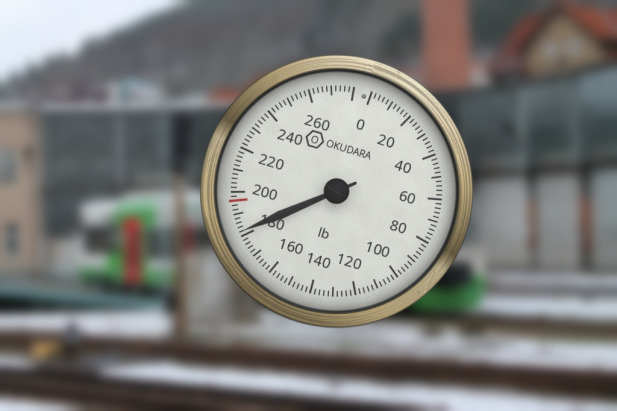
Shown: 182 lb
